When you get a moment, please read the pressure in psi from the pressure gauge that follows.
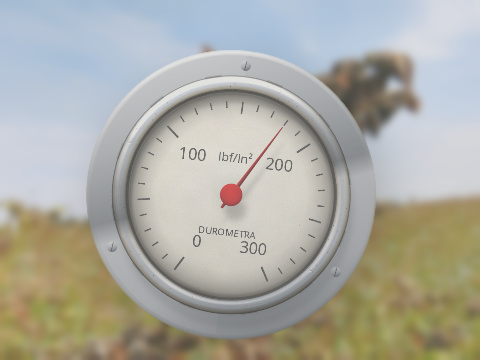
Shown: 180 psi
